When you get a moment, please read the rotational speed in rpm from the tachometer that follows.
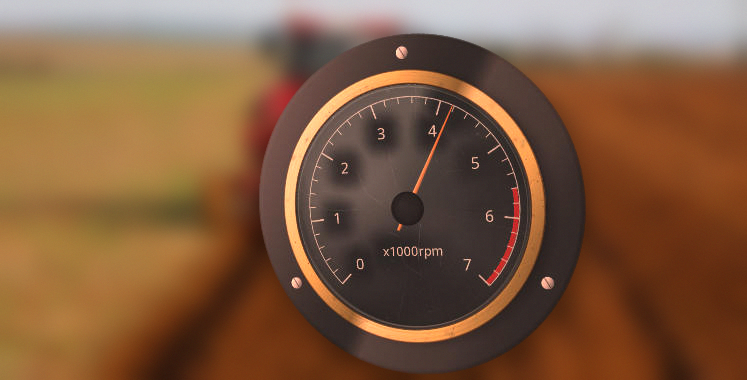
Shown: 4200 rpm
